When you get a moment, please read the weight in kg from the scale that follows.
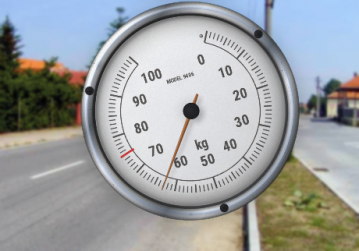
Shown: 63 kg
